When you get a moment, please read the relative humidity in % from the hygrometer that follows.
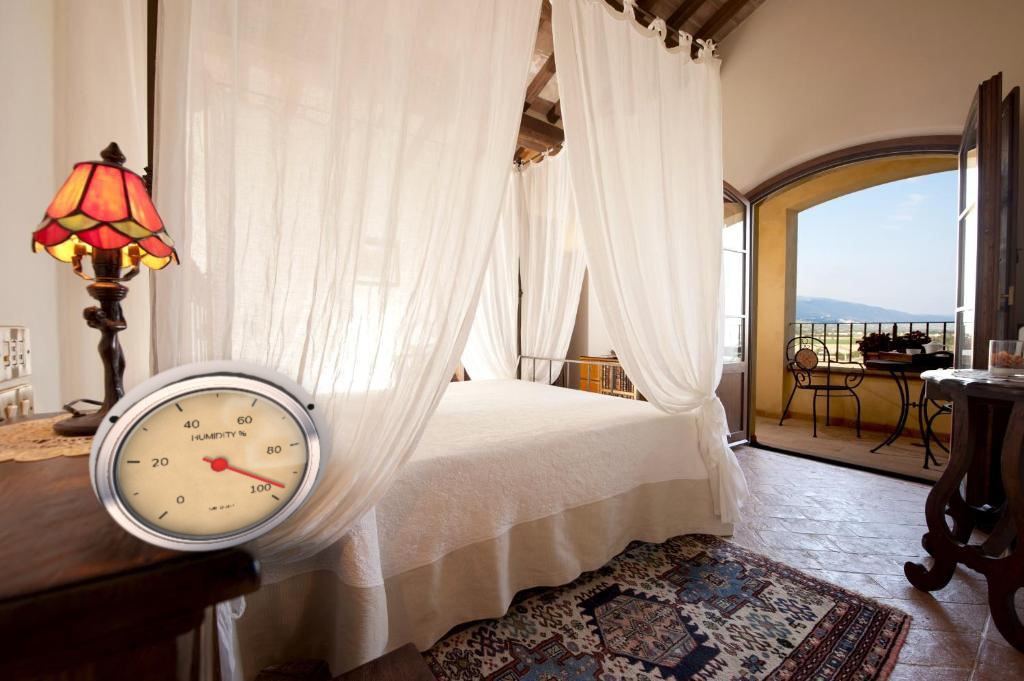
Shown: 95 %
